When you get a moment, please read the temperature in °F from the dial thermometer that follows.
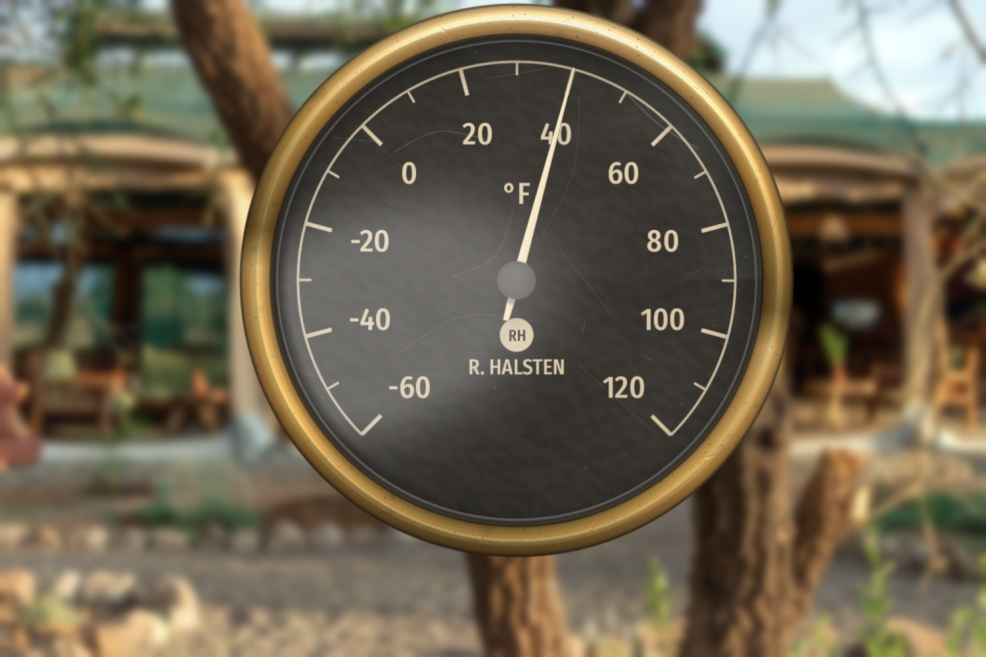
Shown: 40 °F
